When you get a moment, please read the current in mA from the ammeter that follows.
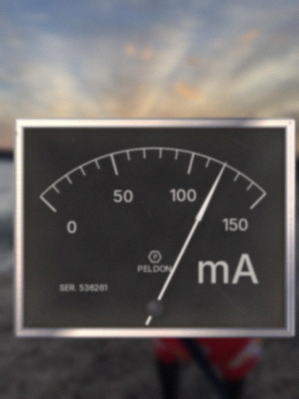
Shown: 120 mA
